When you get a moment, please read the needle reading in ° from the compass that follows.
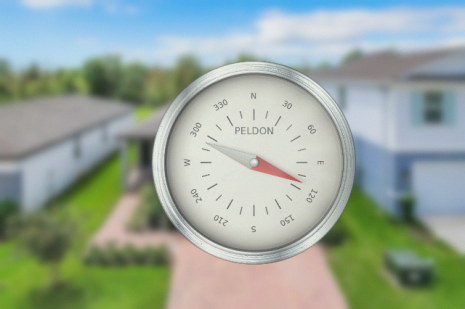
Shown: 112.5 °
